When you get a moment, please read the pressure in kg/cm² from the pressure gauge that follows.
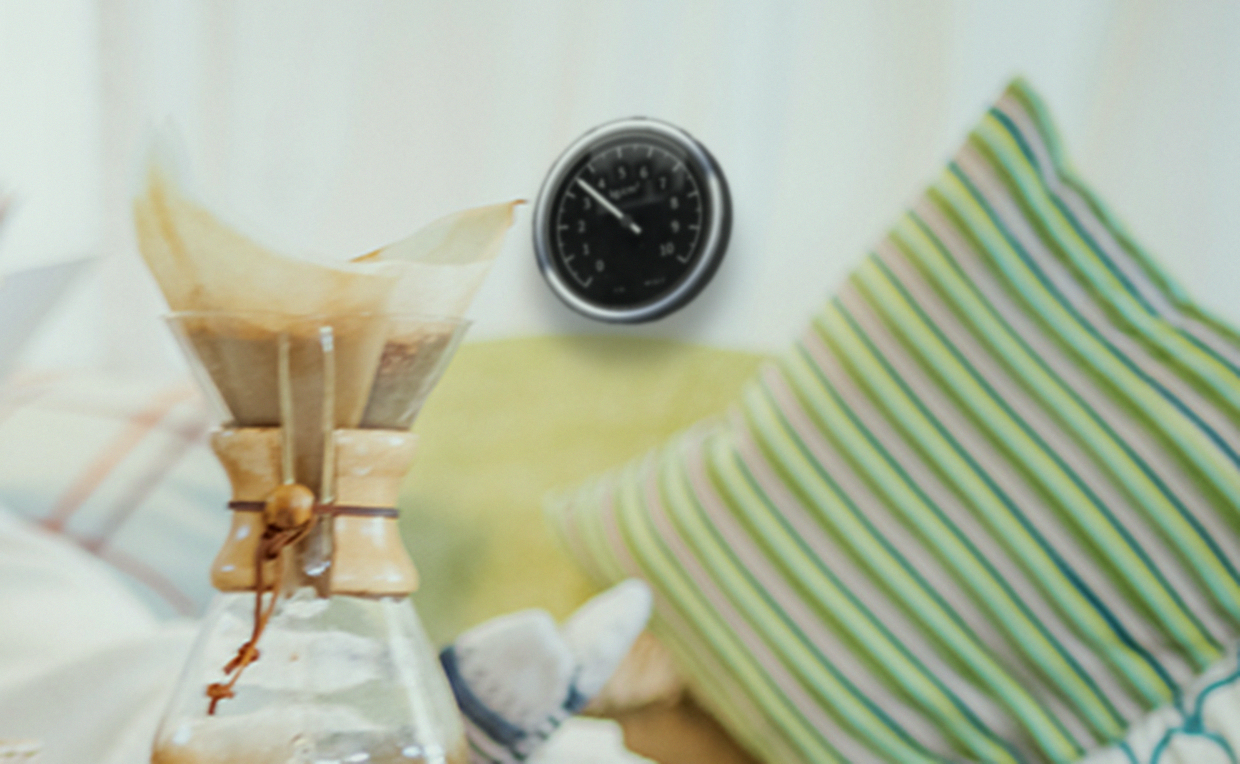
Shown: 3.5 kg/cm²
